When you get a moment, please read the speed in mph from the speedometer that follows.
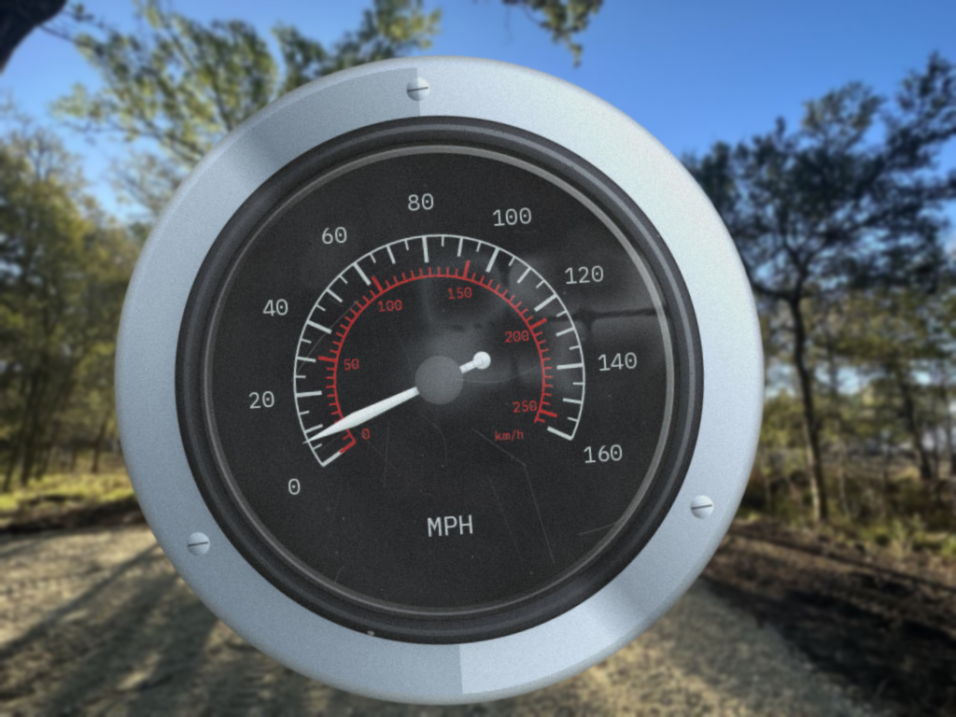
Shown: 7.5 mph
